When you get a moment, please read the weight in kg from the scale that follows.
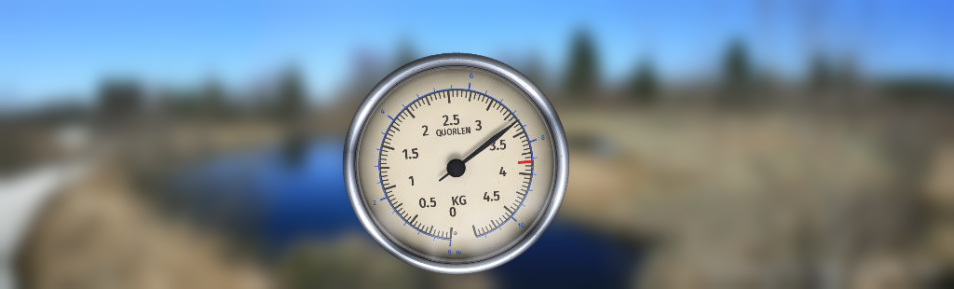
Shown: 3.35 kg
